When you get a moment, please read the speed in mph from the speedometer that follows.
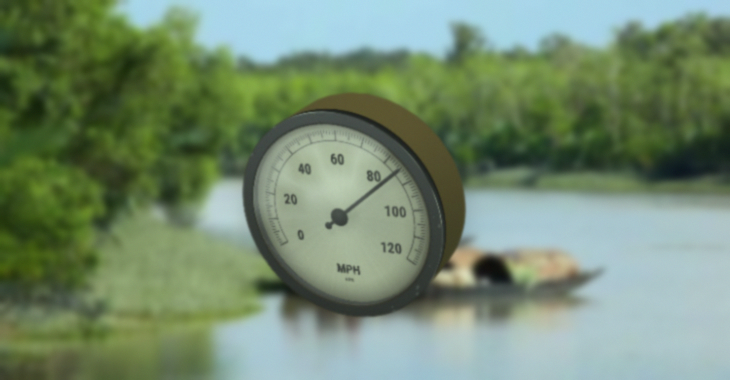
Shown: 85 mph
